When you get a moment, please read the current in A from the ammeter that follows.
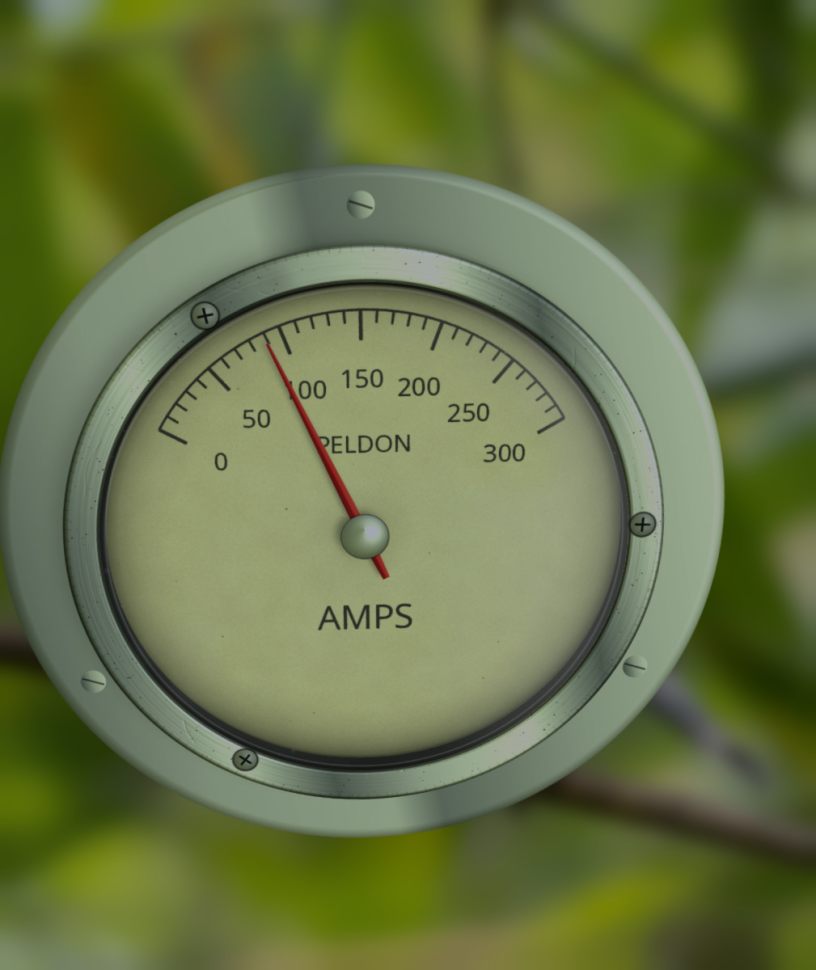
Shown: 90 A
